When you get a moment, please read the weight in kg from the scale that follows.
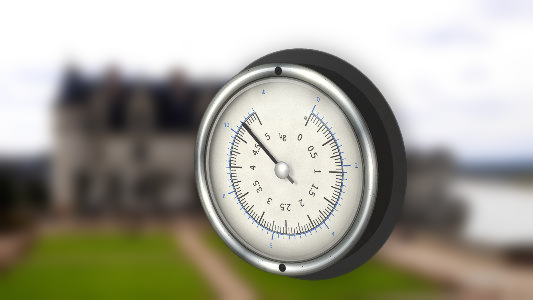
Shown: 4.75 kg
